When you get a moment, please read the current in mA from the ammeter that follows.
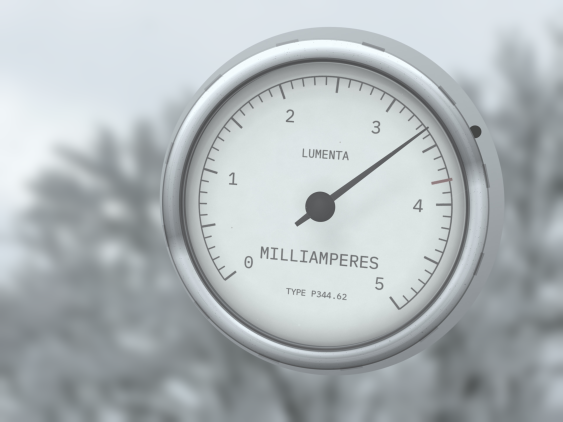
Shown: 3.35 mA
